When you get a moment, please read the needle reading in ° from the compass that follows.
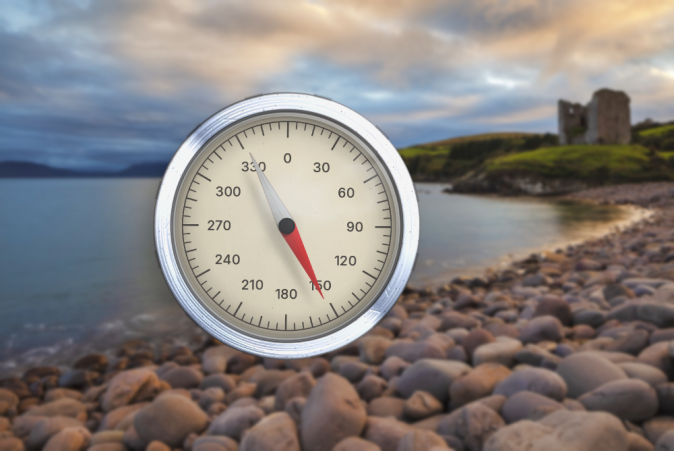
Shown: 152.5 °
